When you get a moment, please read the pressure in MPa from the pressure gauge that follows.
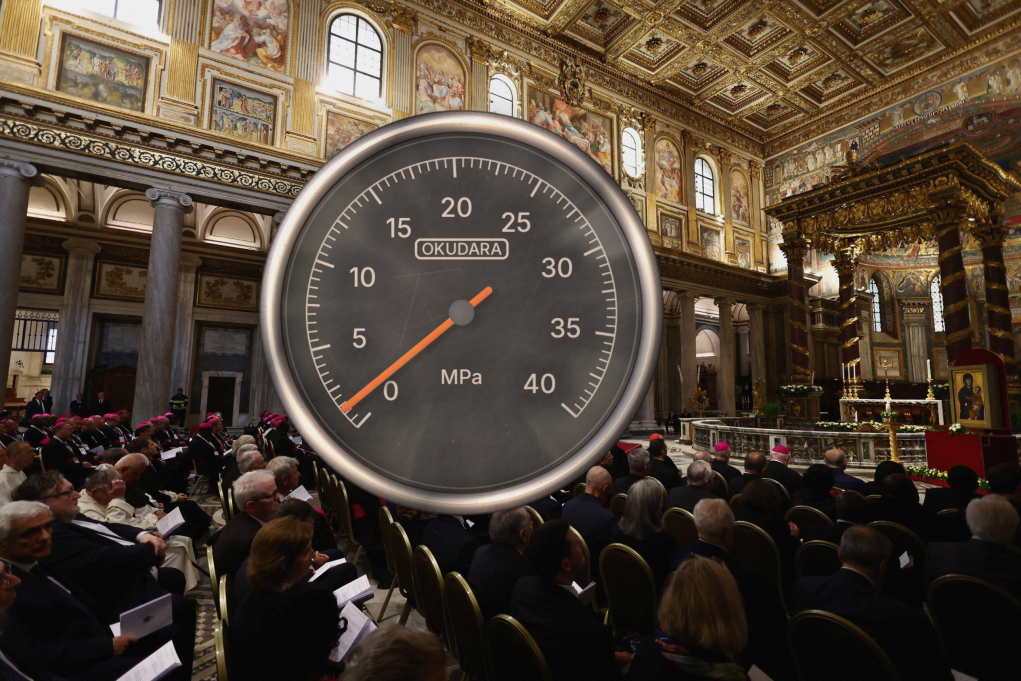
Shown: 1.25 MPa
